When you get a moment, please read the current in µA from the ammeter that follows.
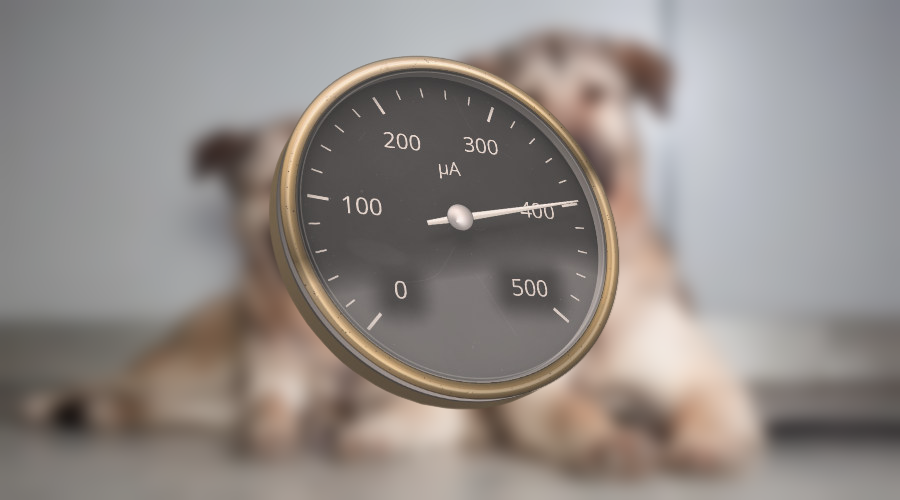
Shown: 400 µA
